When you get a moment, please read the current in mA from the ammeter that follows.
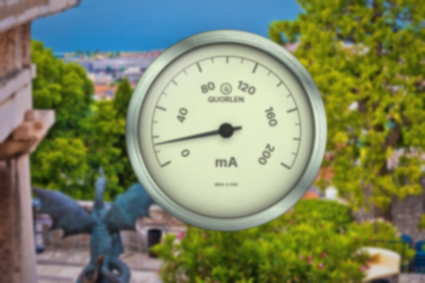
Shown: 15 mA
